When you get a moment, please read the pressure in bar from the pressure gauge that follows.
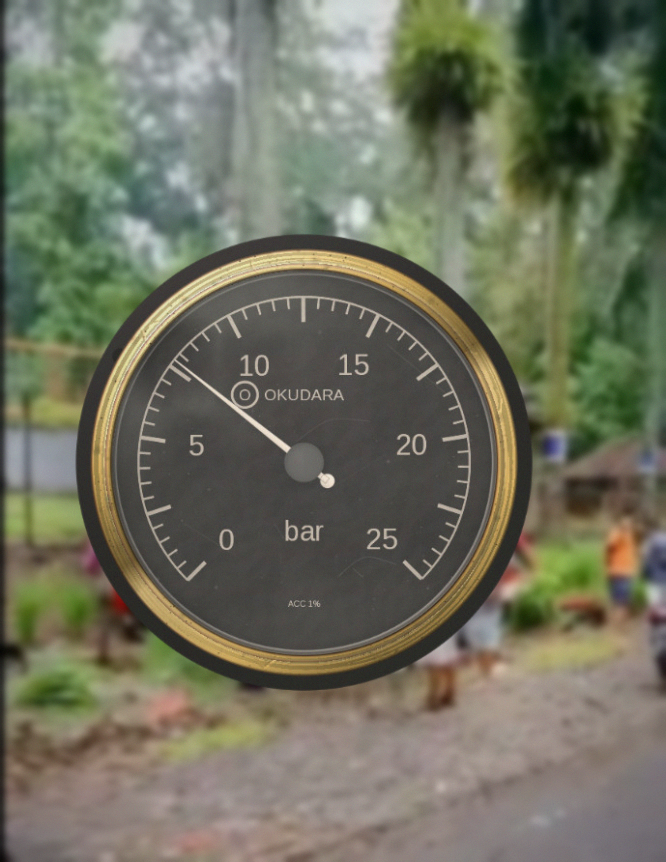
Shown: 7.75 bar
